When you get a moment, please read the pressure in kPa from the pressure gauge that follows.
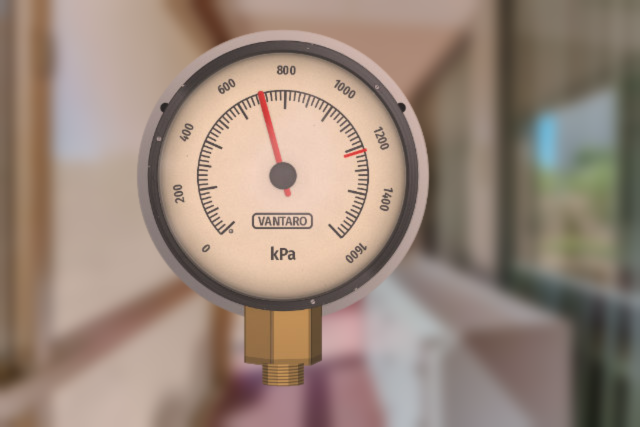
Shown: 700 kPa
